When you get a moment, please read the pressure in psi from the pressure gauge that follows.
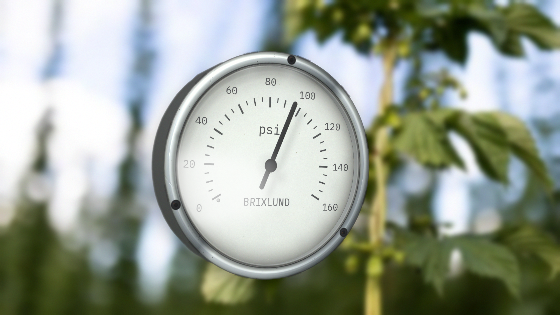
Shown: 95 psi
